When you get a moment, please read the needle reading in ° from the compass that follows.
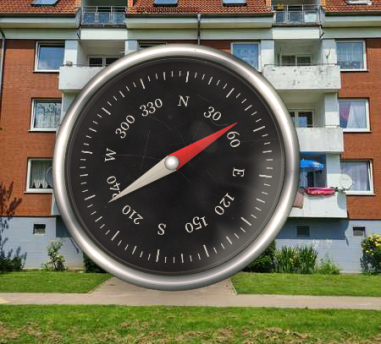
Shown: 50 °
